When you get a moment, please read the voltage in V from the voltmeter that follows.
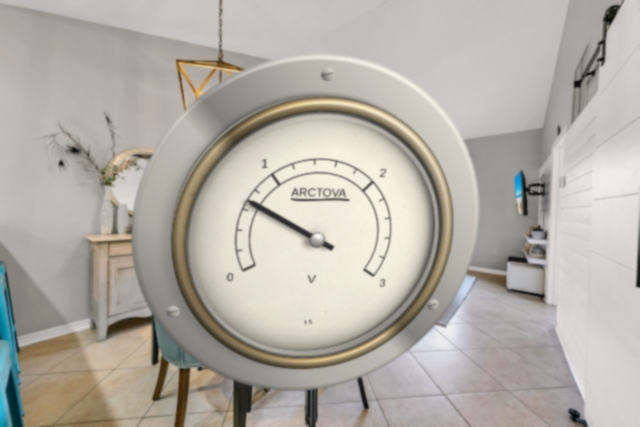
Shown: 0.7 V
